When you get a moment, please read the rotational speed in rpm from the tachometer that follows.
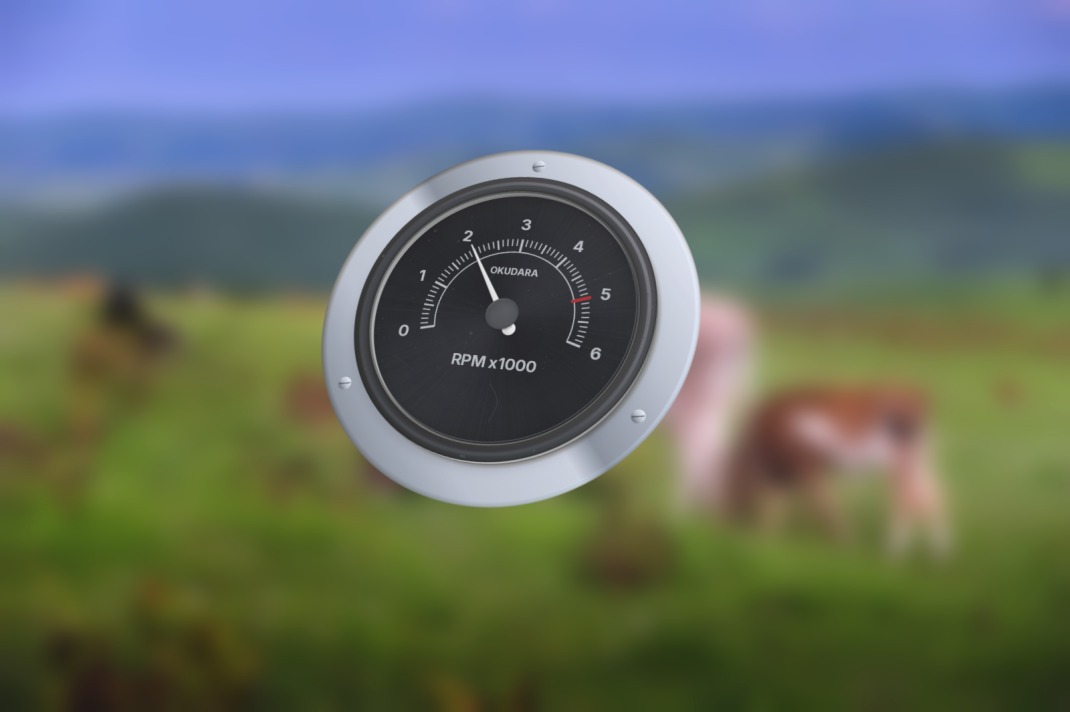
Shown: 2000 rpm
